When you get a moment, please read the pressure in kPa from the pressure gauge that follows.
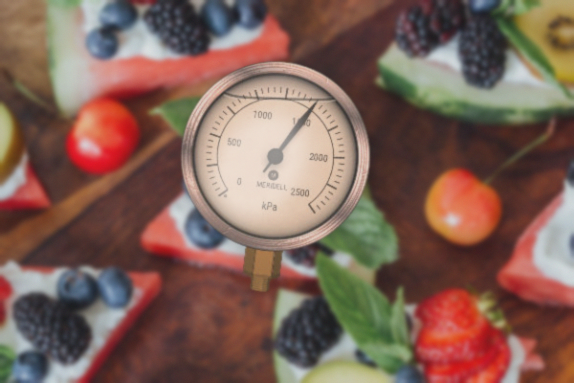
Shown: 1500 kPa
